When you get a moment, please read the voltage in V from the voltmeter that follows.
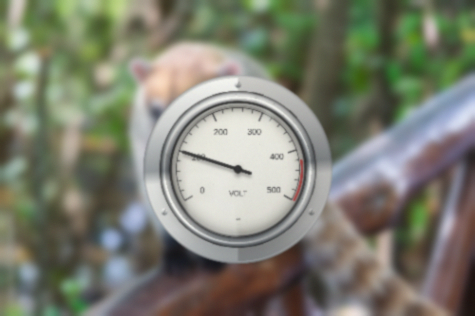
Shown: 100 V
